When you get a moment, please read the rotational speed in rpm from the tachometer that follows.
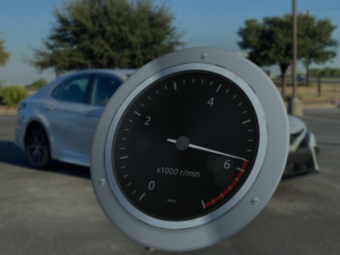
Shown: 5800 rpm
